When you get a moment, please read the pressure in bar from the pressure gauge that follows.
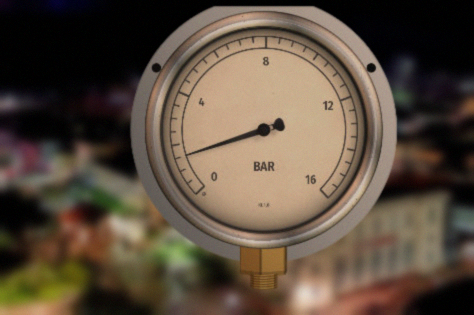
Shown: 1.5 bar
